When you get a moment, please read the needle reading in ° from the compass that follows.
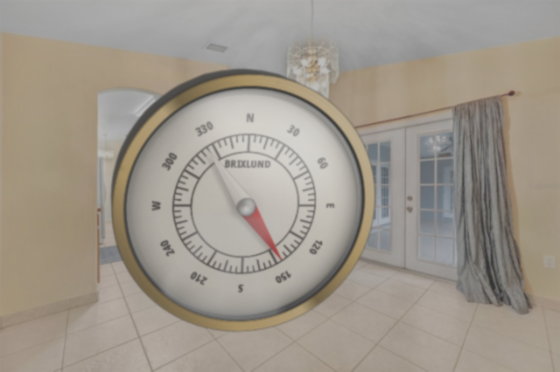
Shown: 145 °
